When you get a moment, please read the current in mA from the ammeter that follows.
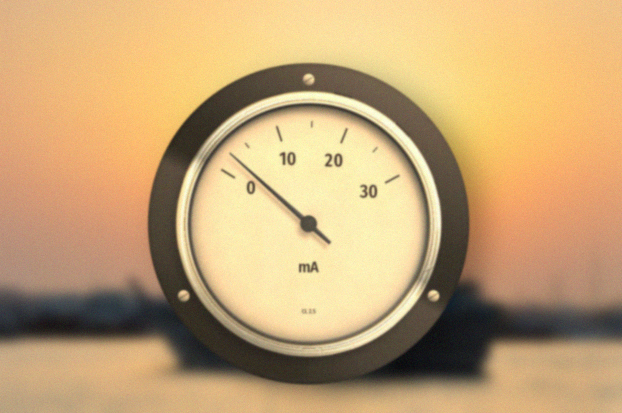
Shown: 2.5 mA
